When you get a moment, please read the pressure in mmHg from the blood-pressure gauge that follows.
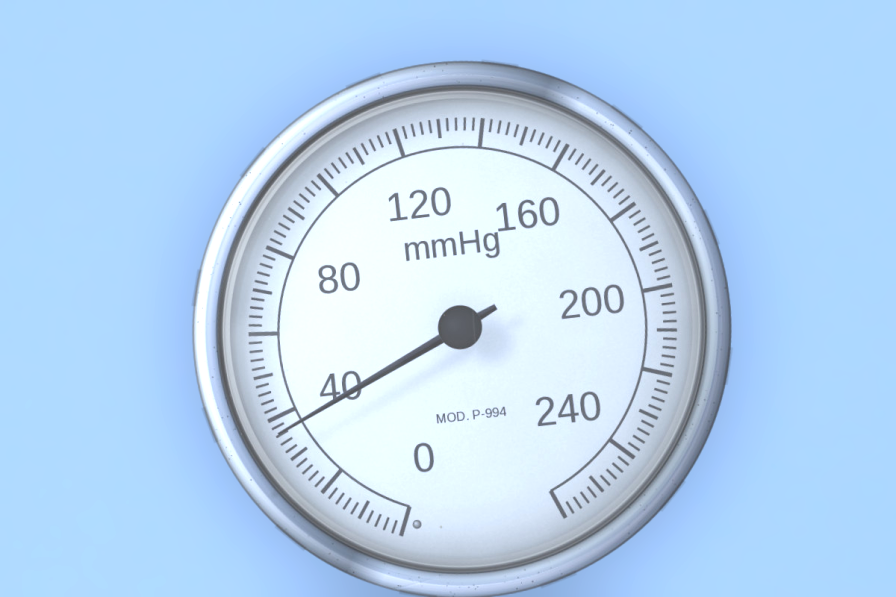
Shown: 36 mmHg
